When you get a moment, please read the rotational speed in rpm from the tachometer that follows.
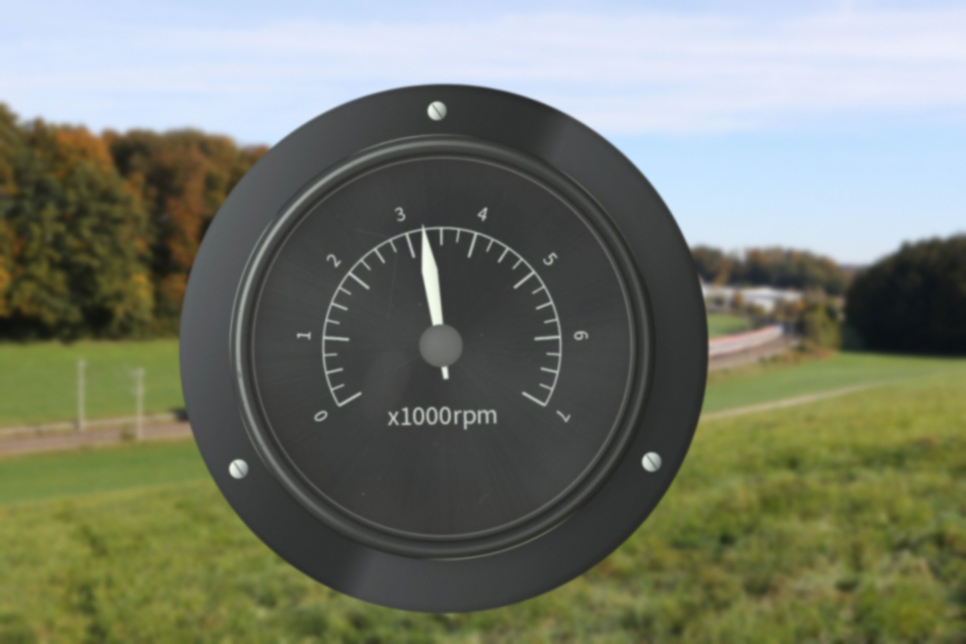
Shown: 3250 rpm
